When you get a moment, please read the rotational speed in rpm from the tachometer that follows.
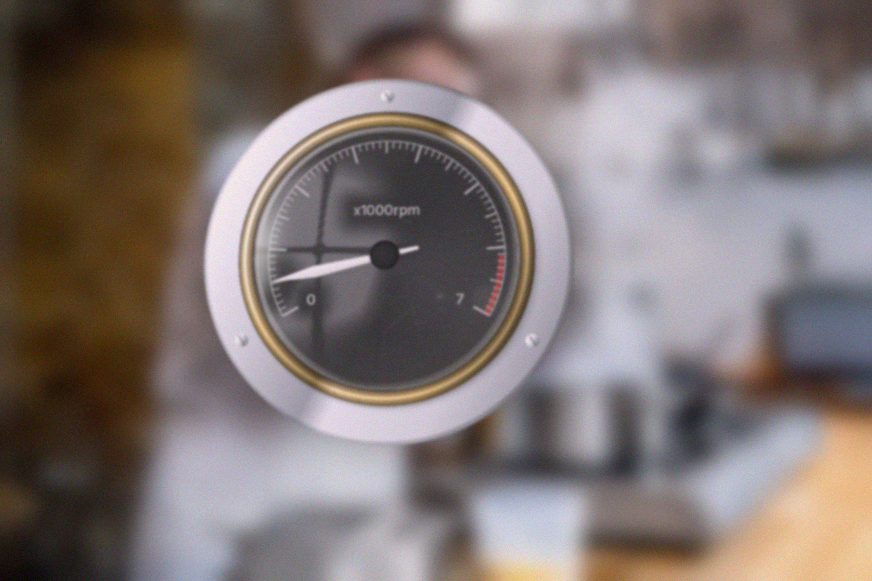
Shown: 500 rpm
